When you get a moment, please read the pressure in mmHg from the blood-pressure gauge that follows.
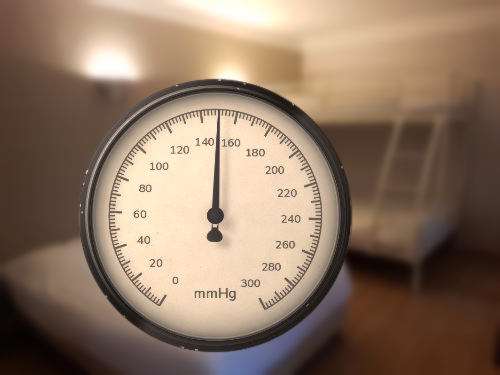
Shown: 150 mmHg
